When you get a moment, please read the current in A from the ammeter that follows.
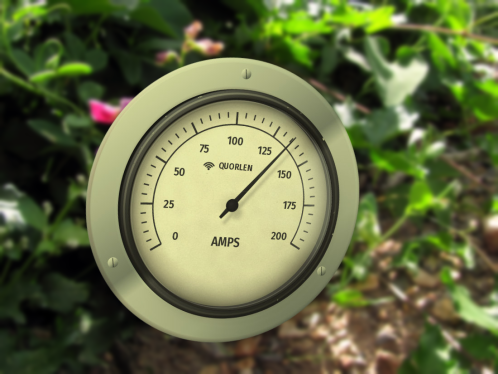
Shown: 135 A
